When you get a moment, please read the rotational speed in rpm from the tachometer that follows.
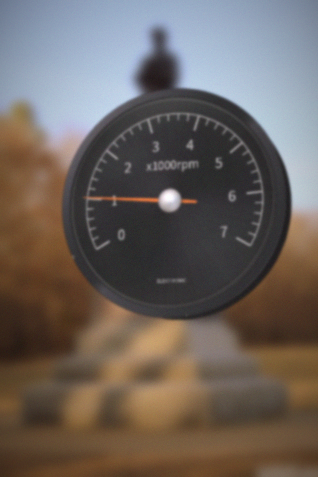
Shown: 1000 rpm
